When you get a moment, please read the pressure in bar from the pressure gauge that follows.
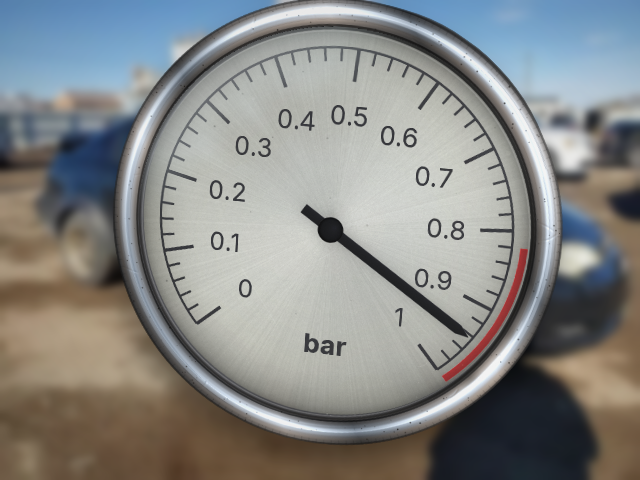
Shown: 0.94 bar
